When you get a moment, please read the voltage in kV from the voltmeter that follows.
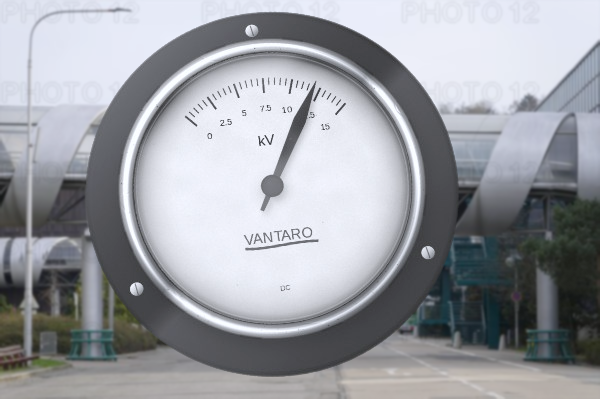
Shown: 12 kV
